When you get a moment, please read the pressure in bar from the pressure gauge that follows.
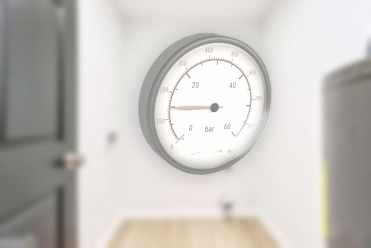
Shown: 10 bar
